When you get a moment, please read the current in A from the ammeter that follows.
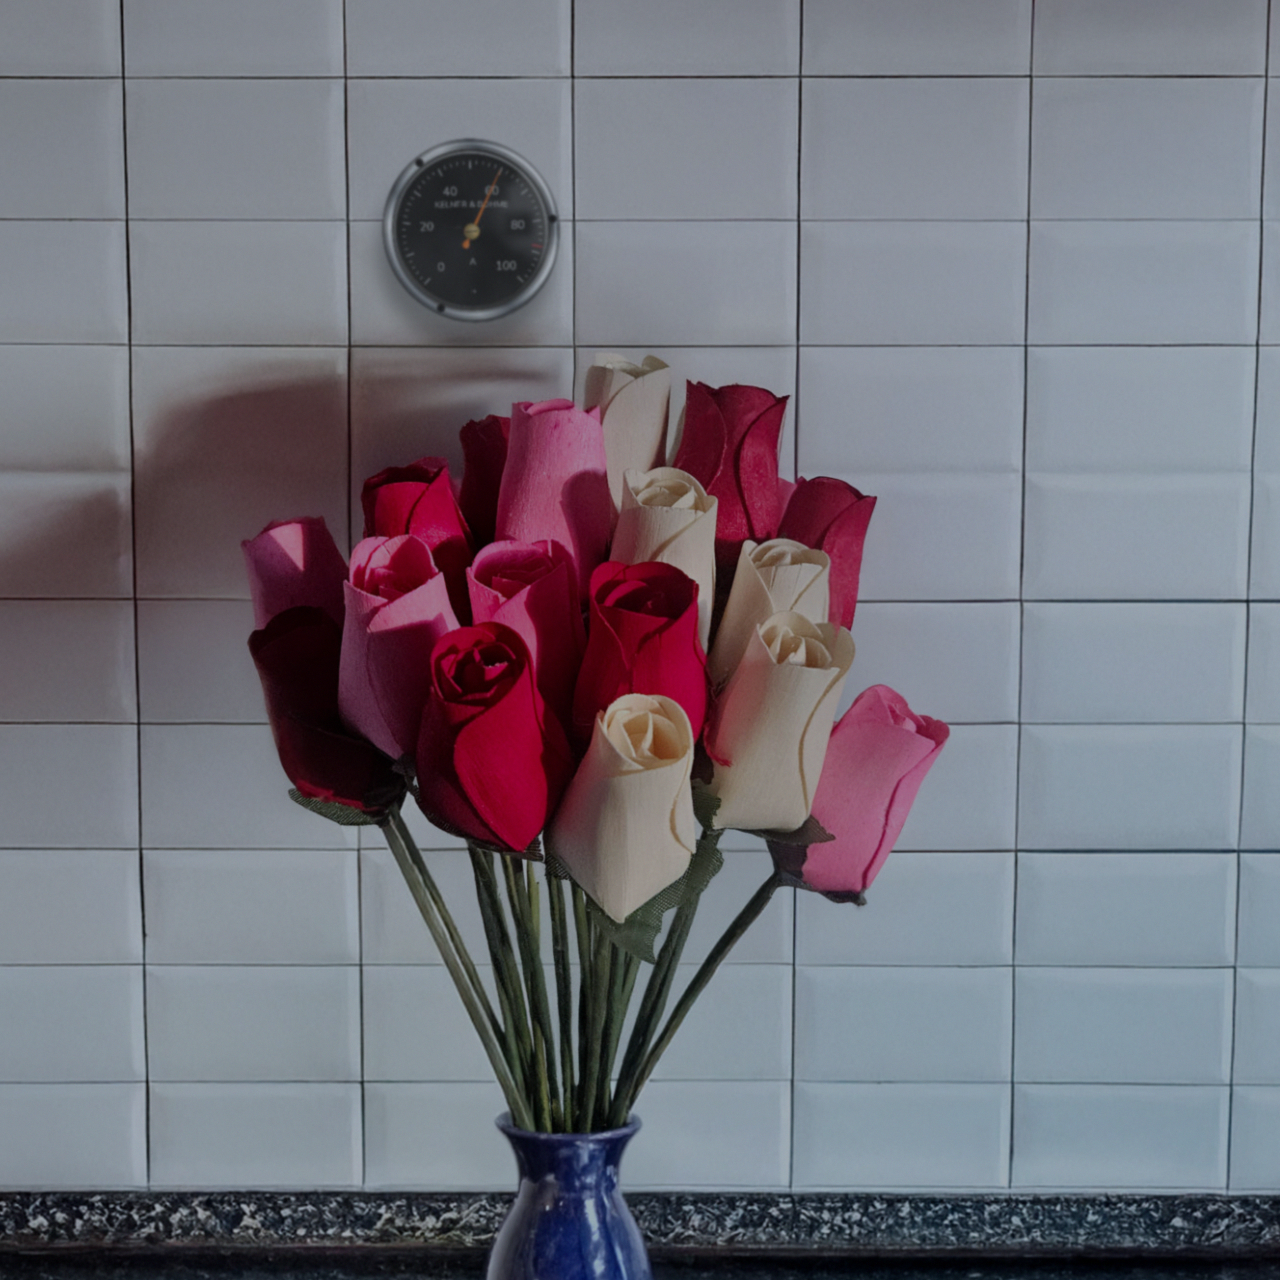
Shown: 60 A
